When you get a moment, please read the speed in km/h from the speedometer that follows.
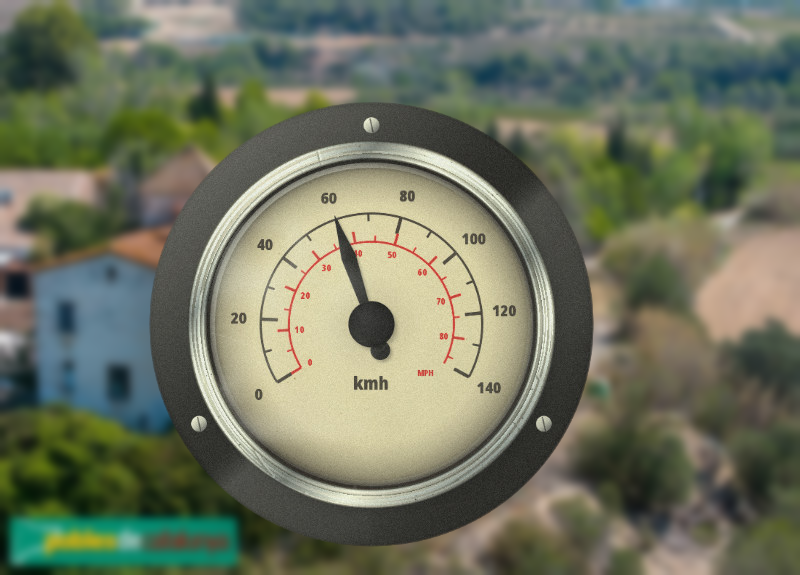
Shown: 60 km/h
